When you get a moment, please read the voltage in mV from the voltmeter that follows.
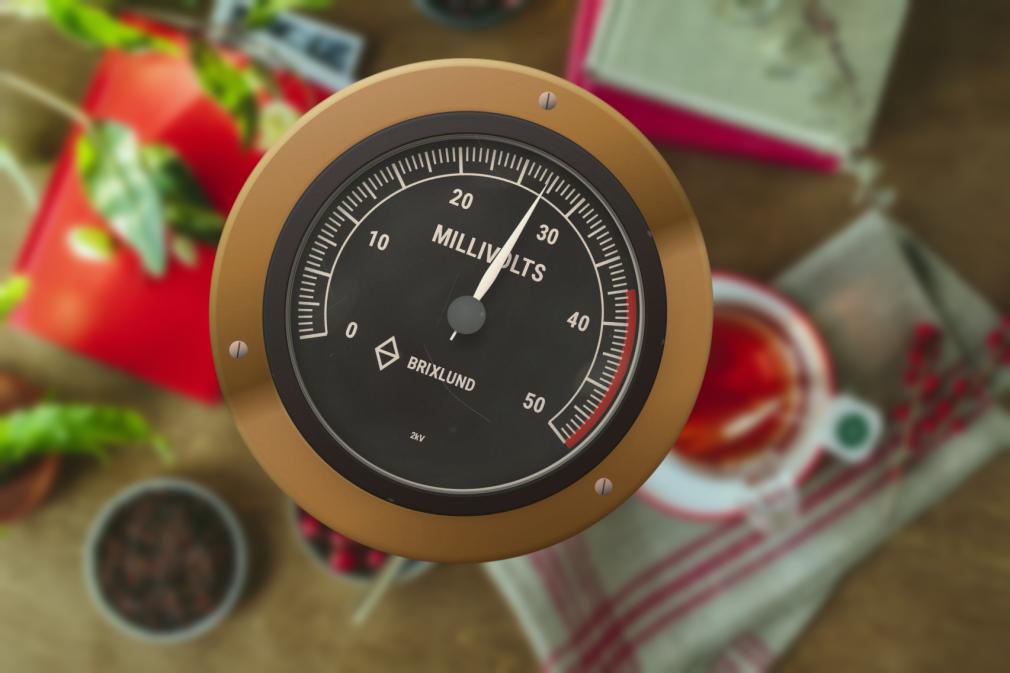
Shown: 27 mV
